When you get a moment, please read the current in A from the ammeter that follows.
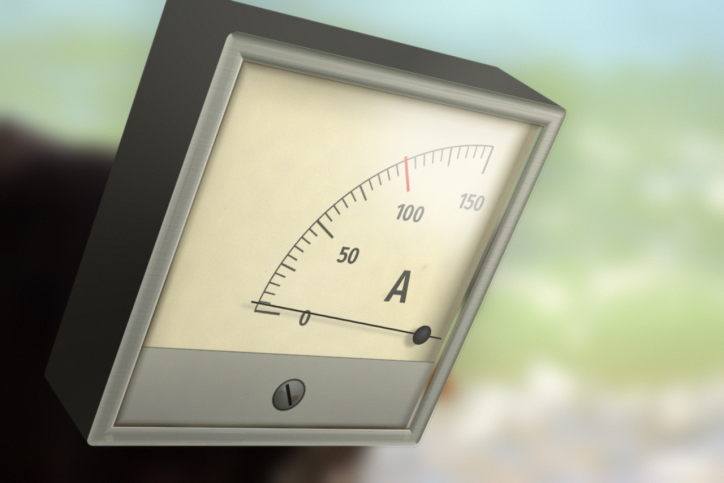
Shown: 5 A
